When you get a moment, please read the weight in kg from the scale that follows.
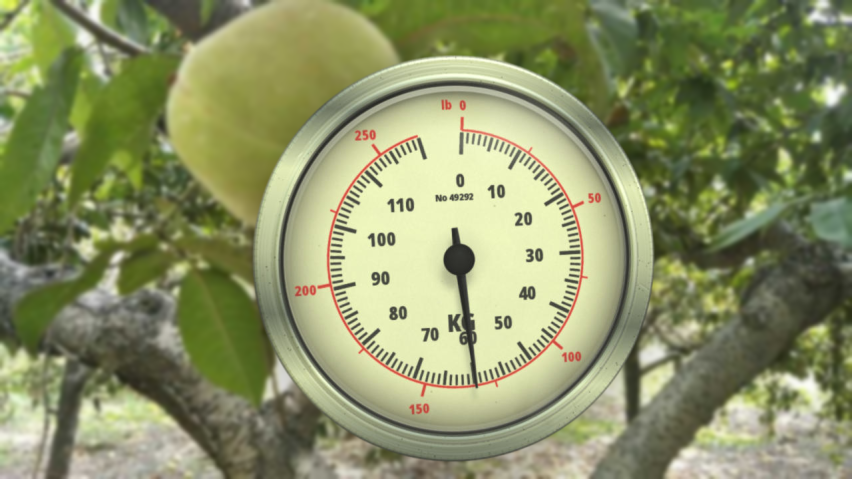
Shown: 60 kg
